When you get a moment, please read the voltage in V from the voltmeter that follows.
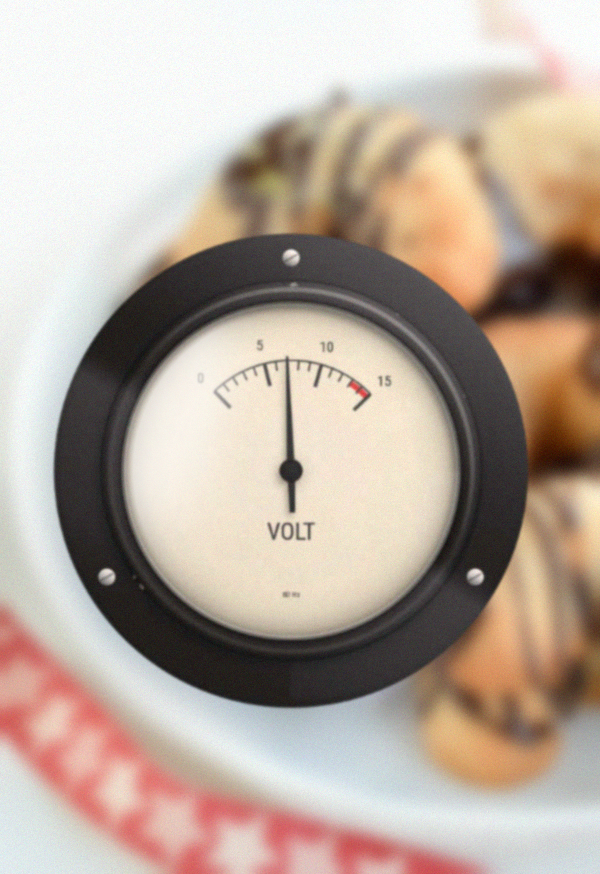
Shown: 7 V
